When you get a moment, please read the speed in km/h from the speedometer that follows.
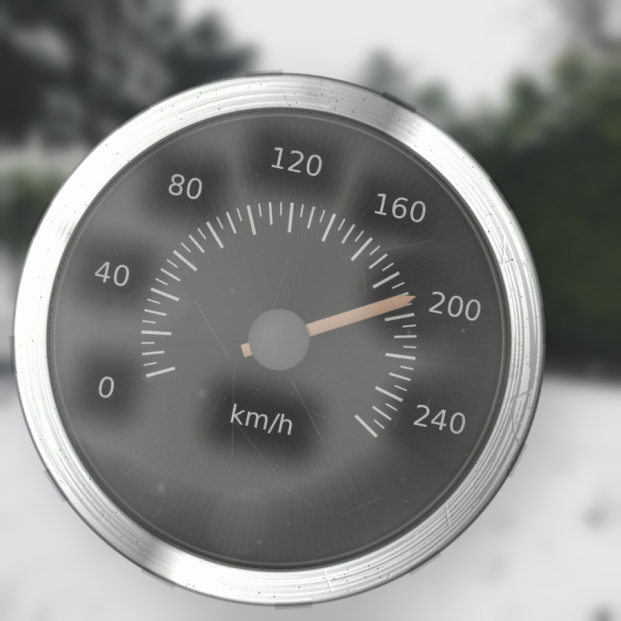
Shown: 192.5 km/h
